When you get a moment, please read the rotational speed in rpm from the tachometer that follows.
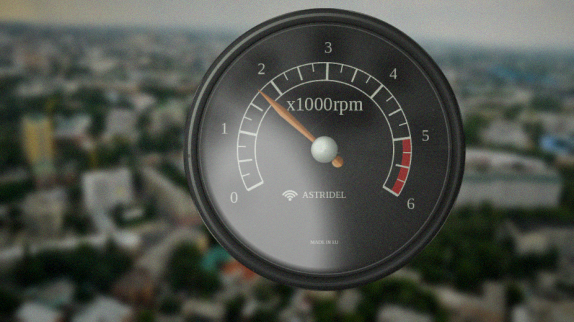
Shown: 1750 rpm
